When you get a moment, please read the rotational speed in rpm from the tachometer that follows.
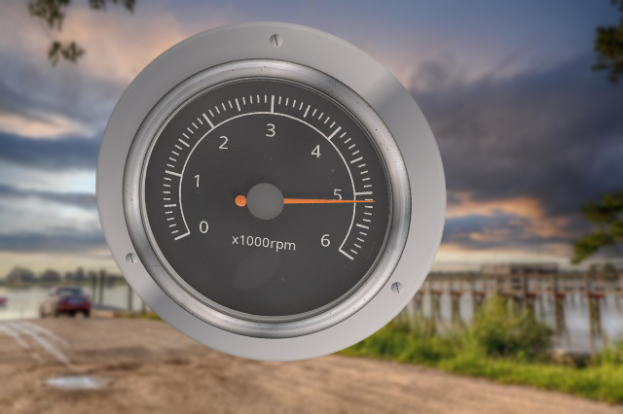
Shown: 5100 rpm
